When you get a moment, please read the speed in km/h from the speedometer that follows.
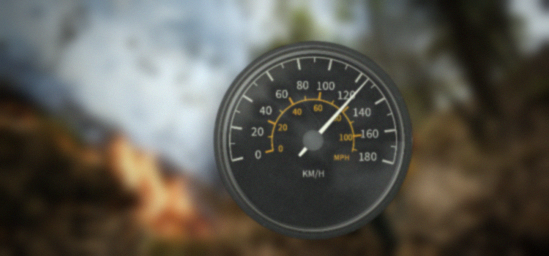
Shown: 125 km/h
